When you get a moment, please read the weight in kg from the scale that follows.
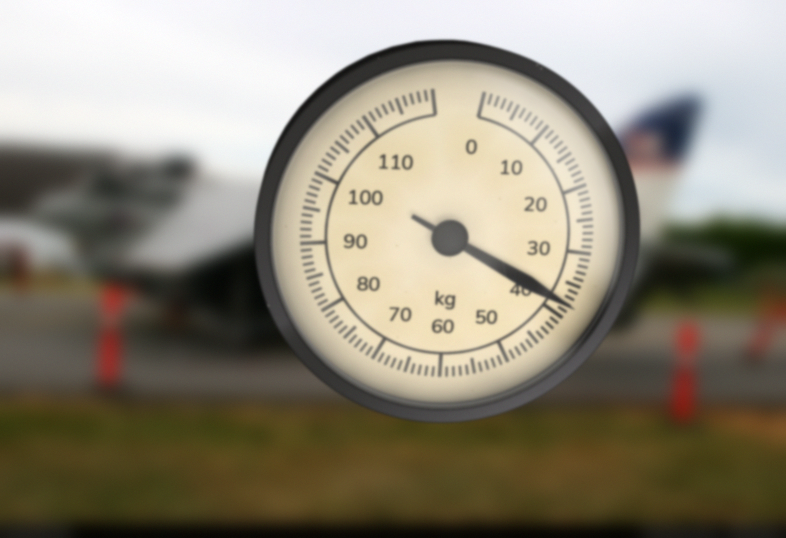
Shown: 38 kg
